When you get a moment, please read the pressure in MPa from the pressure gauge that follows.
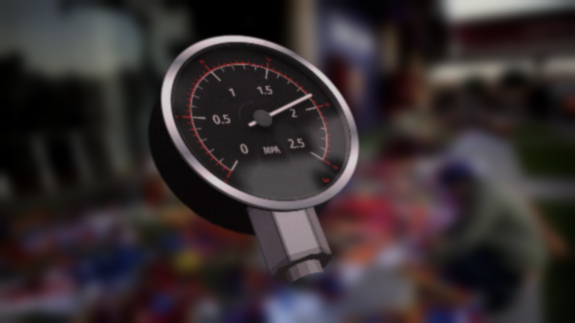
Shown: 1.9 MPa
